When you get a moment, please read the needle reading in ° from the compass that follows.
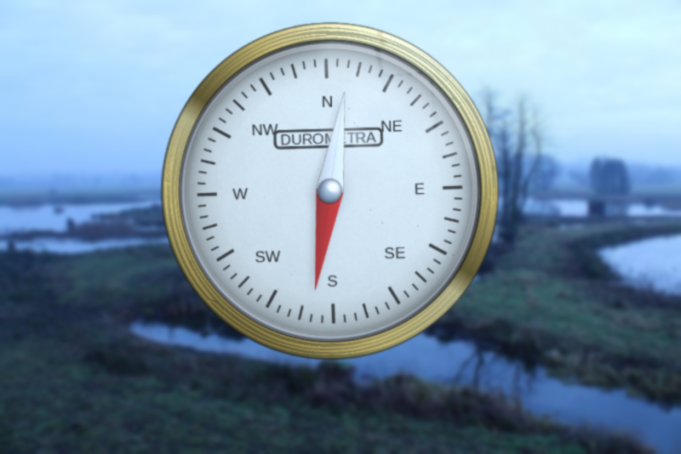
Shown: 190 °
